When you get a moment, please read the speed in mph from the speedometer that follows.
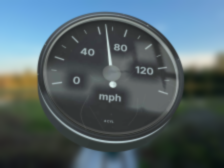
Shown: 65 mph
